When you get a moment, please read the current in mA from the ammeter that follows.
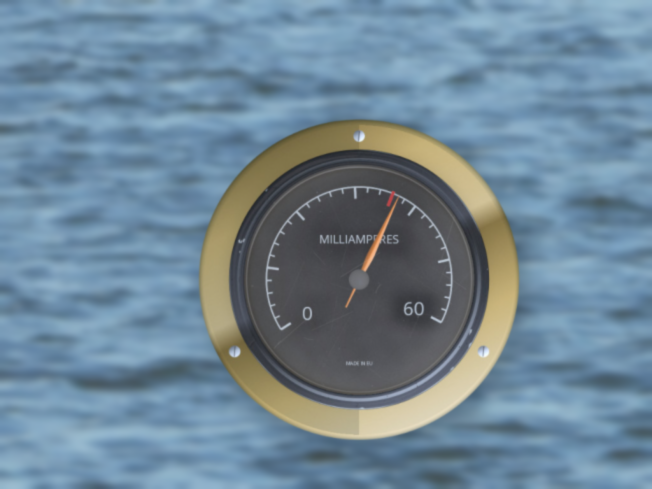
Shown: 37 mA
